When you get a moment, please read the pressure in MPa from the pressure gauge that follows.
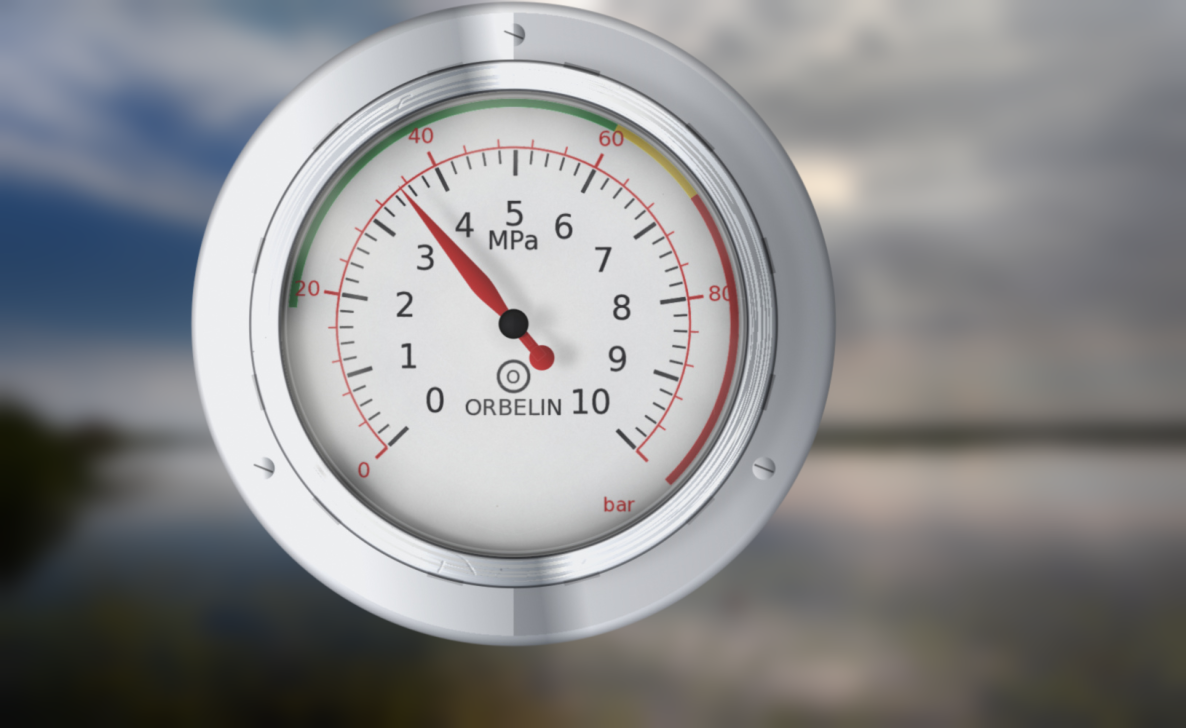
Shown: 3.5 MPa
